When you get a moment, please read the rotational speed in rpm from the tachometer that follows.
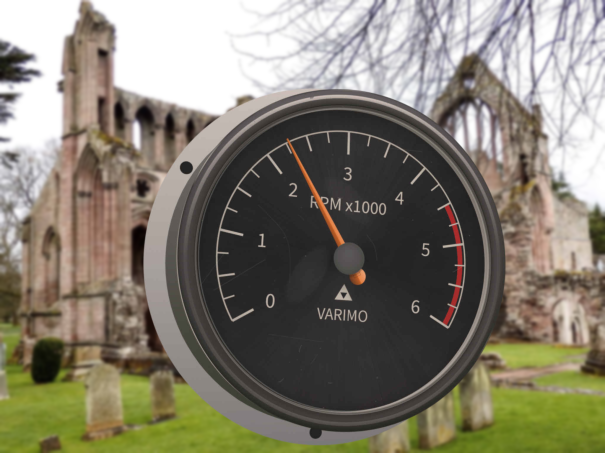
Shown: 2250 rpm
